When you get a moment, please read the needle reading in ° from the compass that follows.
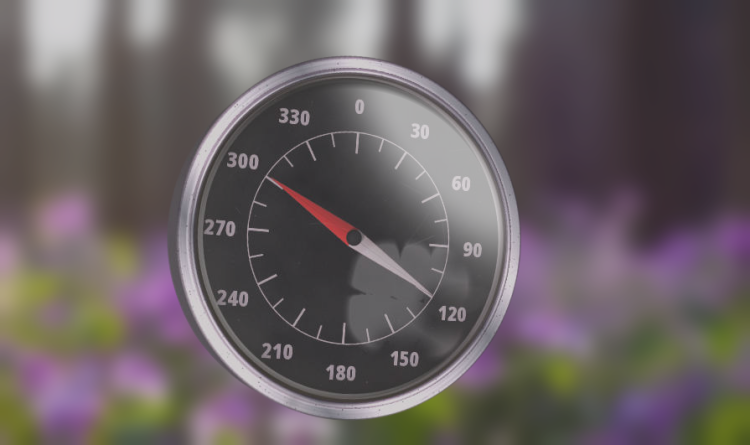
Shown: 300 °
